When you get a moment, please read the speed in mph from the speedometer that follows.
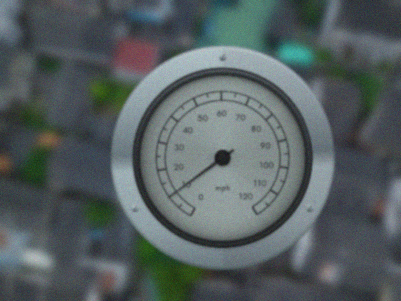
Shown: 10 mph
